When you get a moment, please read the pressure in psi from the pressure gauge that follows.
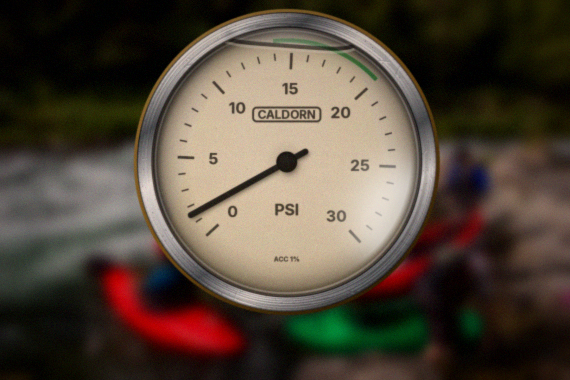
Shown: 1.5 psi
